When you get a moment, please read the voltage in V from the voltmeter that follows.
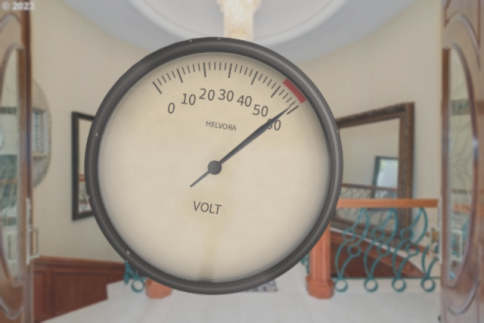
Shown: 58 V
